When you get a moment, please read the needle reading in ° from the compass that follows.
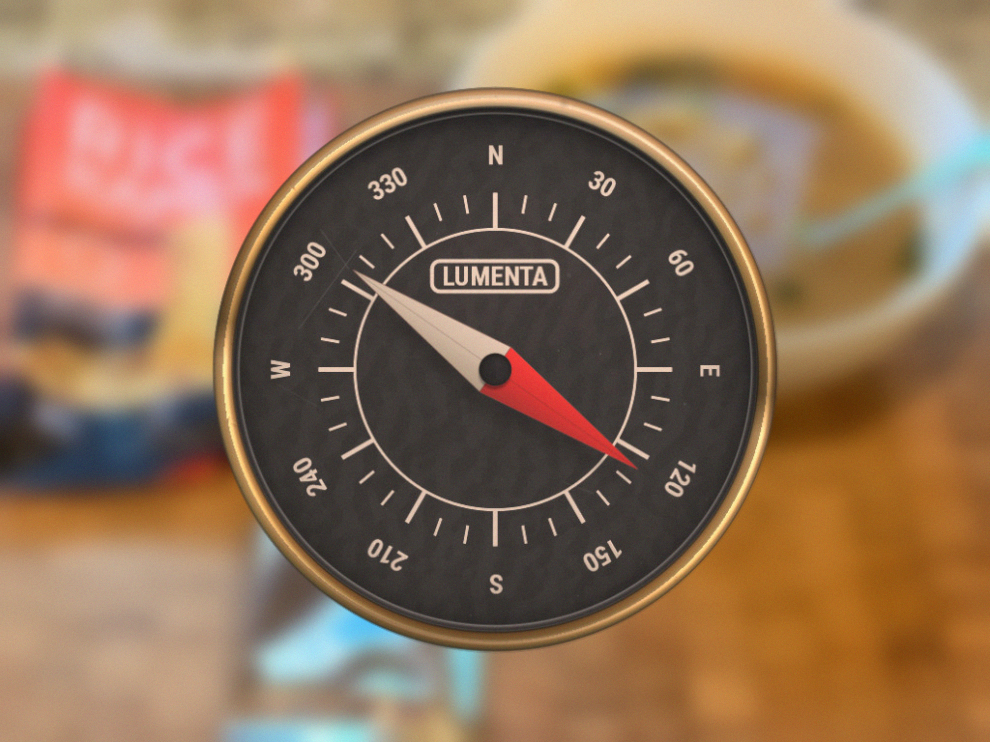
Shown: 125 °
